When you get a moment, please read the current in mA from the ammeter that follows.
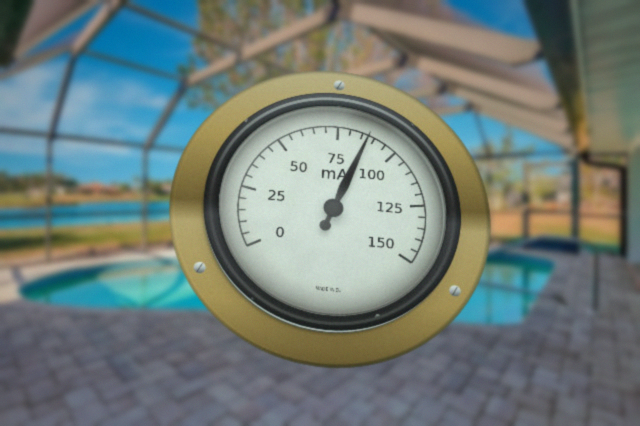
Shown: 87.5 mA
